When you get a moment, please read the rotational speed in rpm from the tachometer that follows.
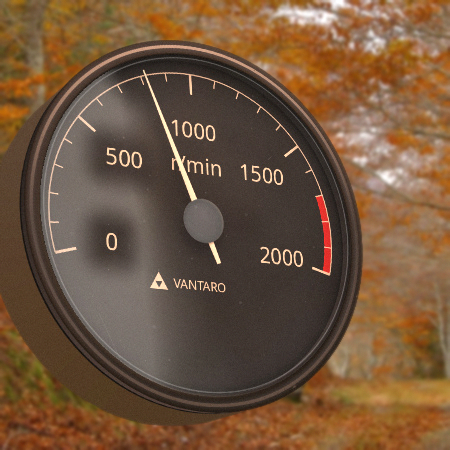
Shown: 800 rpm
